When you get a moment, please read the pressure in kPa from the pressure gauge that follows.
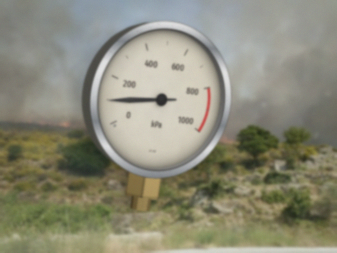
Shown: 100 kPa
